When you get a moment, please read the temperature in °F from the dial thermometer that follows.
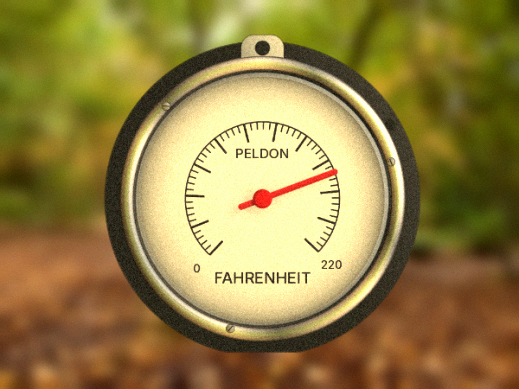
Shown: 168 °F
